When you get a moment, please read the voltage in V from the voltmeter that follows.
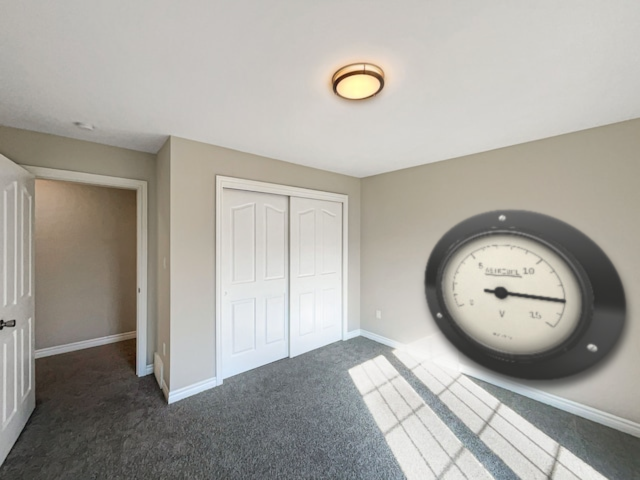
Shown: 13 V
